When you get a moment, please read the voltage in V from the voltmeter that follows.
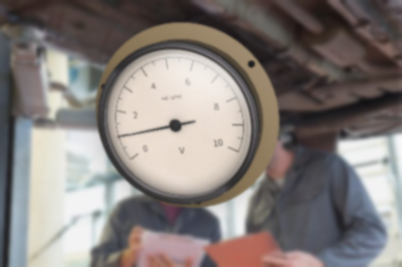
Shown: 1 V
